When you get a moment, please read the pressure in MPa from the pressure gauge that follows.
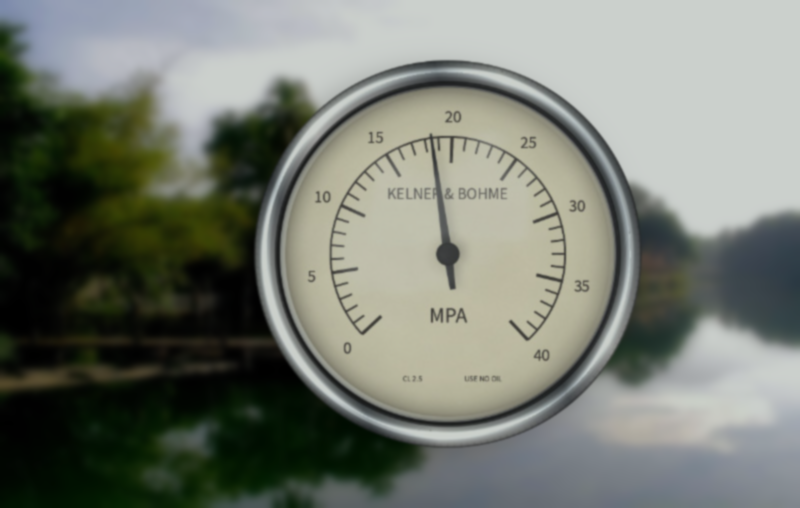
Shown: 18.5 MPa
